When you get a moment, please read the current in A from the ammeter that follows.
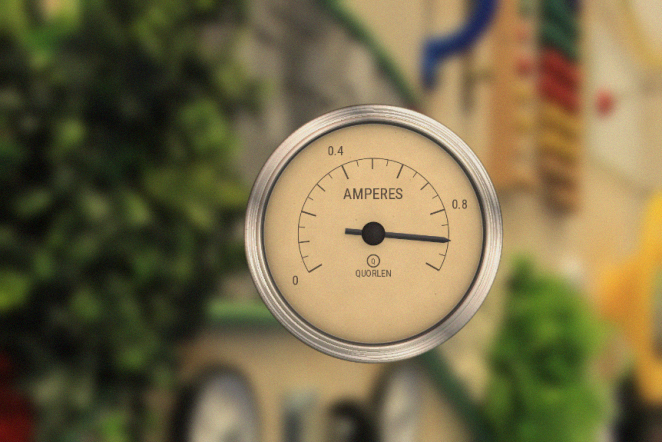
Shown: 0.9 A
